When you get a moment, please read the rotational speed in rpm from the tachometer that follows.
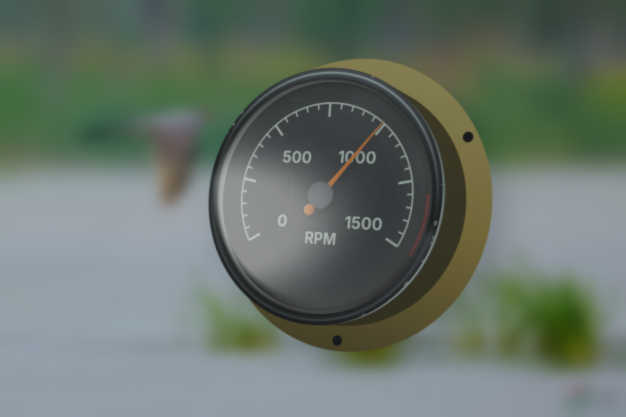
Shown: 1000 rpm
